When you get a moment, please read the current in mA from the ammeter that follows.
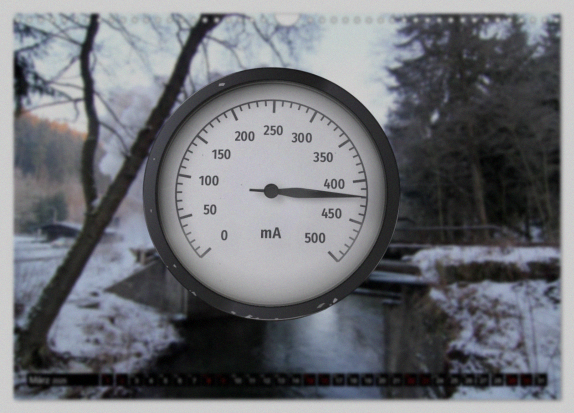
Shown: 420 mA
